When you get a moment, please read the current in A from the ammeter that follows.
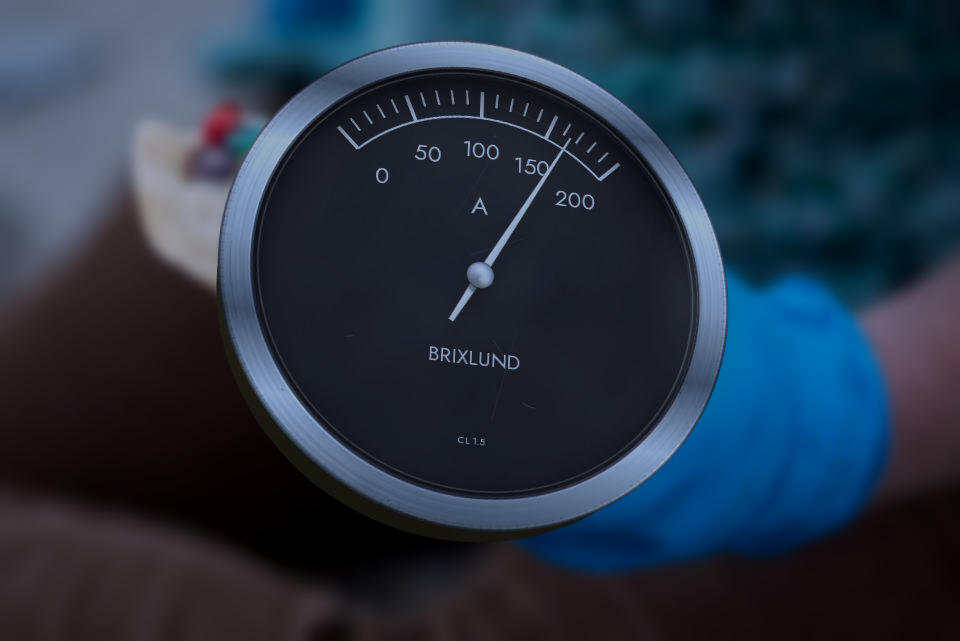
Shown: 165 A
